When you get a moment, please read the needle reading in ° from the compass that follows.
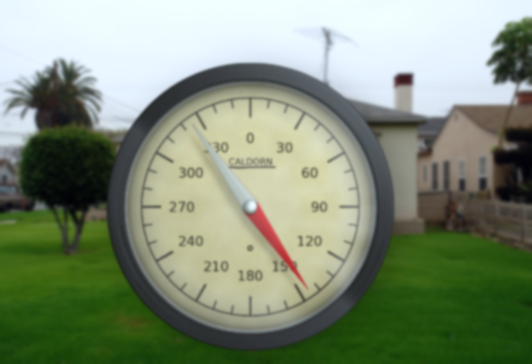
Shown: 145 °
